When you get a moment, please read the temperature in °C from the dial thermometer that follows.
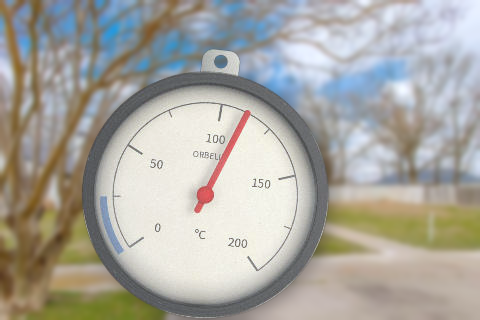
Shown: 112.5 °C
